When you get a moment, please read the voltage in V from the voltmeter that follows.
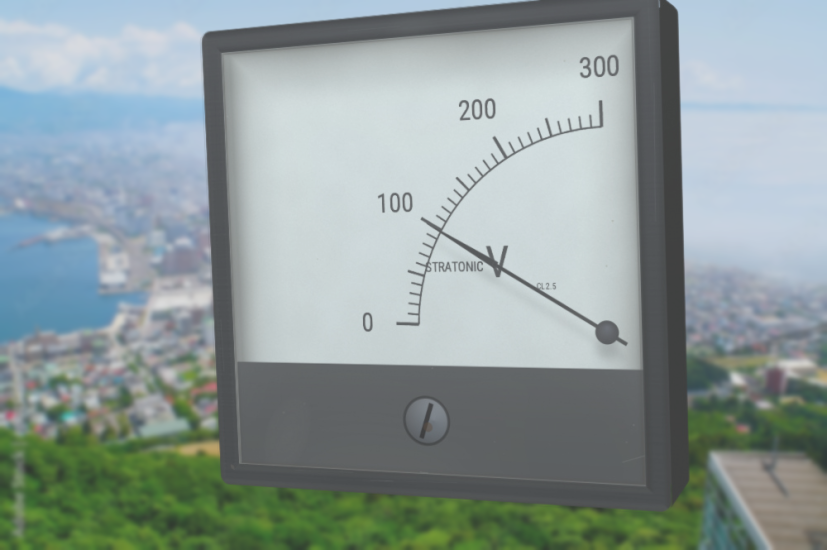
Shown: 100 V
